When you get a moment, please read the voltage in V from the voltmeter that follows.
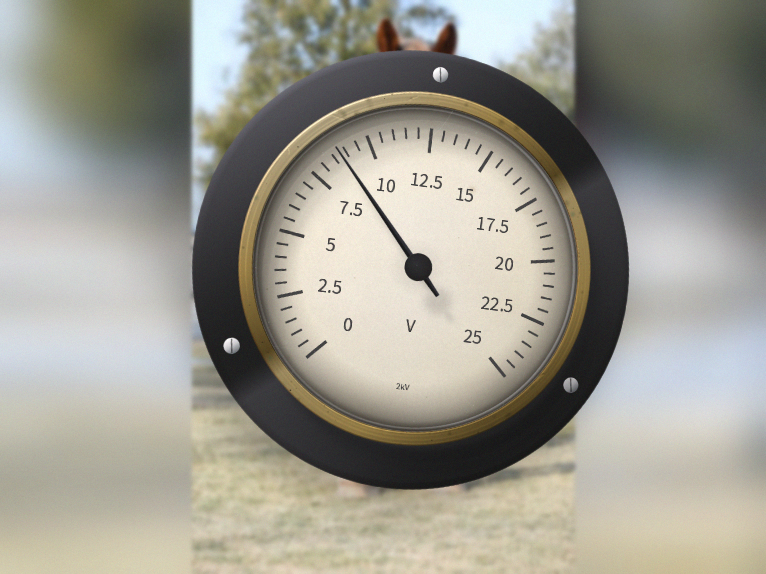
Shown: 8.75 V
